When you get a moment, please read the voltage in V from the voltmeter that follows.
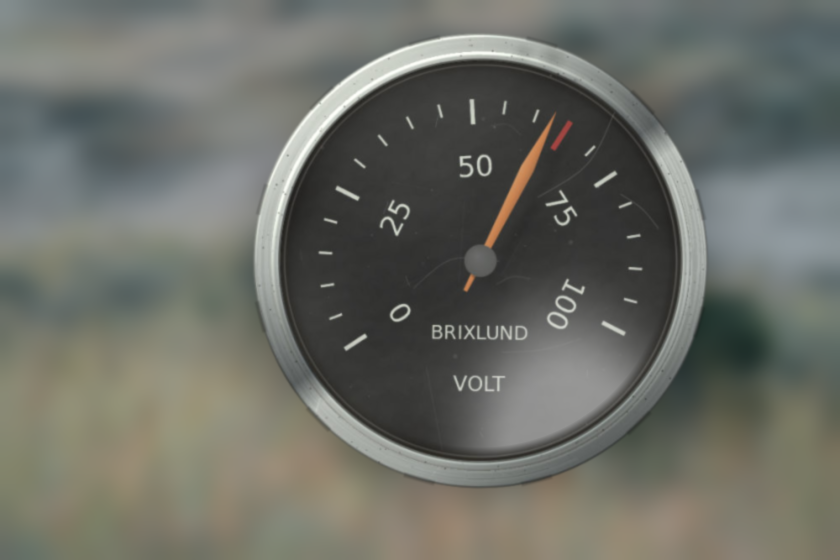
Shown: 62.5 V
